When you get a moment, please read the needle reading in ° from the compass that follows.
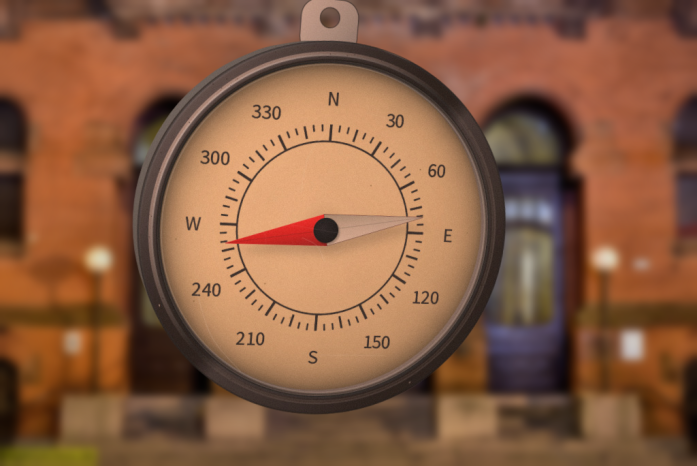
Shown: 260 °
